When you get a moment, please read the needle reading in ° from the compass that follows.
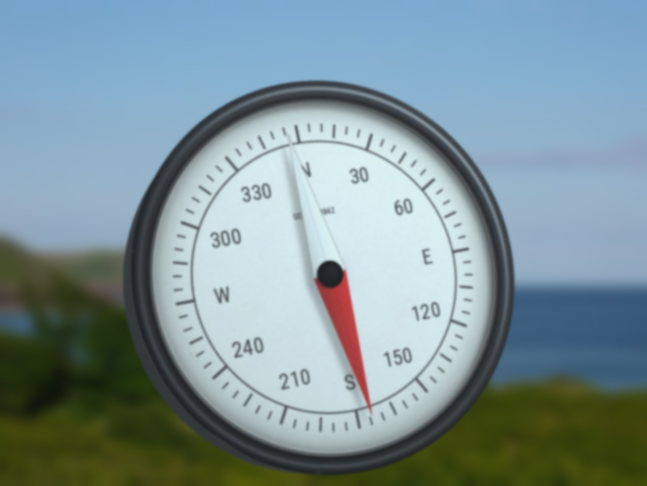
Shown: 175 °
